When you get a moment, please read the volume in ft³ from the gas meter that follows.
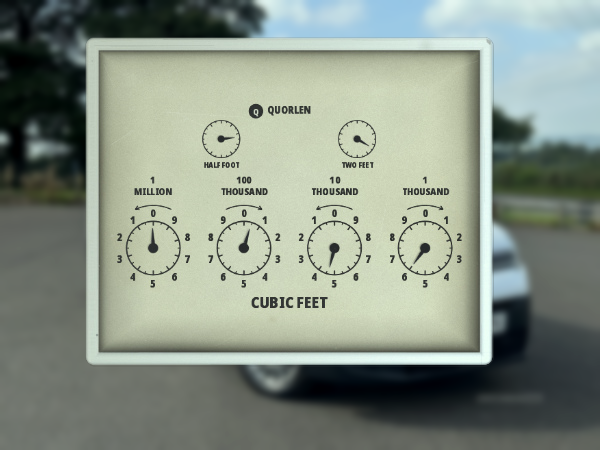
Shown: 4600 ft³
